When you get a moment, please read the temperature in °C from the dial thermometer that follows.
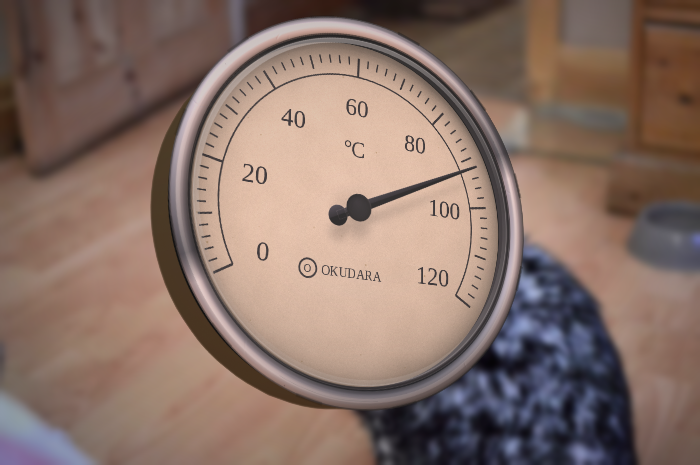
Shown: 92 °C
